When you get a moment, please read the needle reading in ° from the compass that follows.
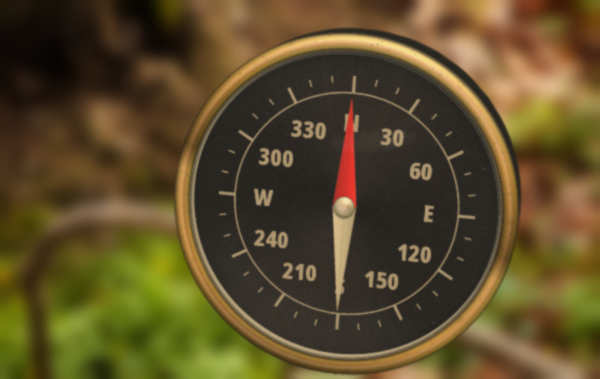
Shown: 0 °
